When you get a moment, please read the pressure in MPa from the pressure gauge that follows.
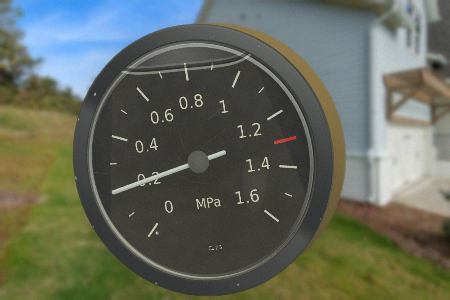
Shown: 0.2 MPa
